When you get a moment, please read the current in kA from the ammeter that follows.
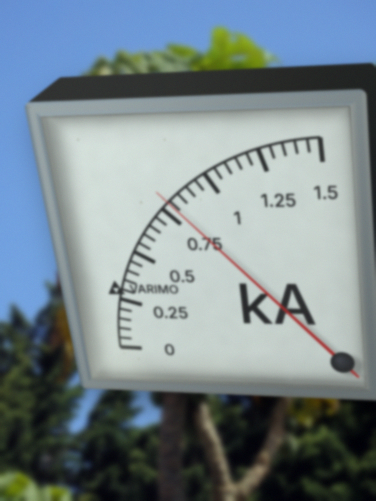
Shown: 0.8 kA
